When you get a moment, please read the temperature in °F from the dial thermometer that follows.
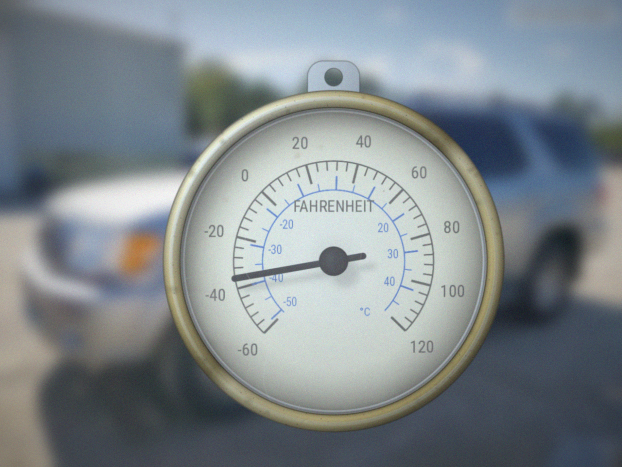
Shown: -36 °F
